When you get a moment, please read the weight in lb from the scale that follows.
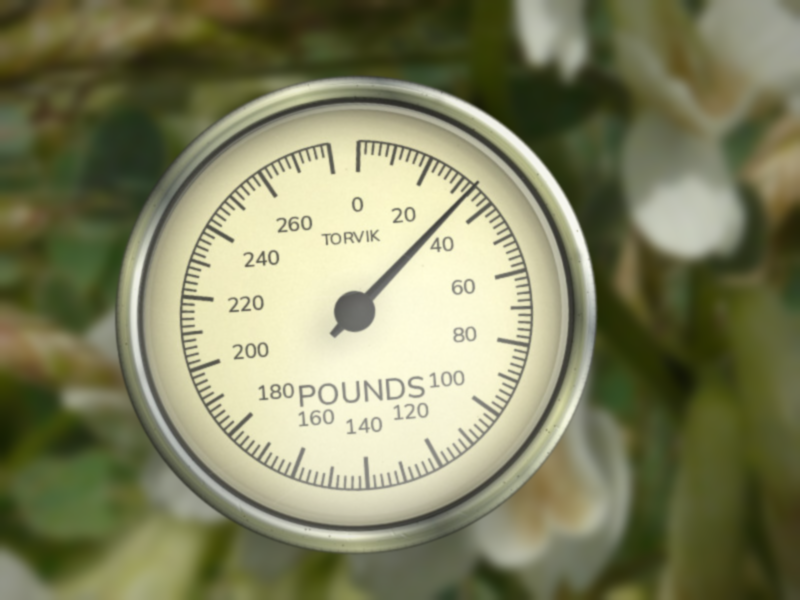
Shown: 34 lb
